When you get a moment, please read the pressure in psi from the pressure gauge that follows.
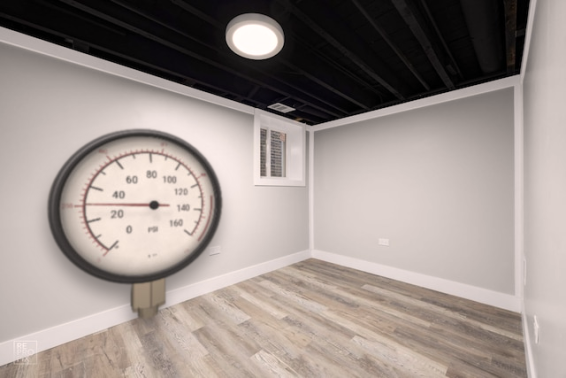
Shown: 30 psi
